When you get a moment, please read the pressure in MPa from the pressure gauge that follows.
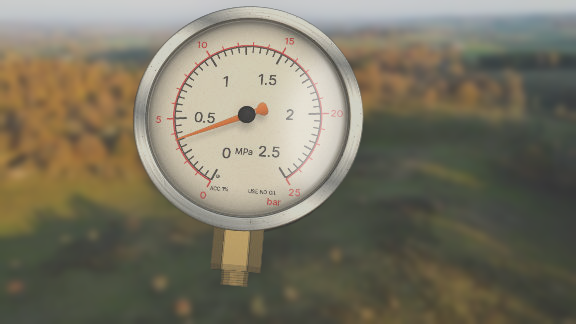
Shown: 0.35 MPa
